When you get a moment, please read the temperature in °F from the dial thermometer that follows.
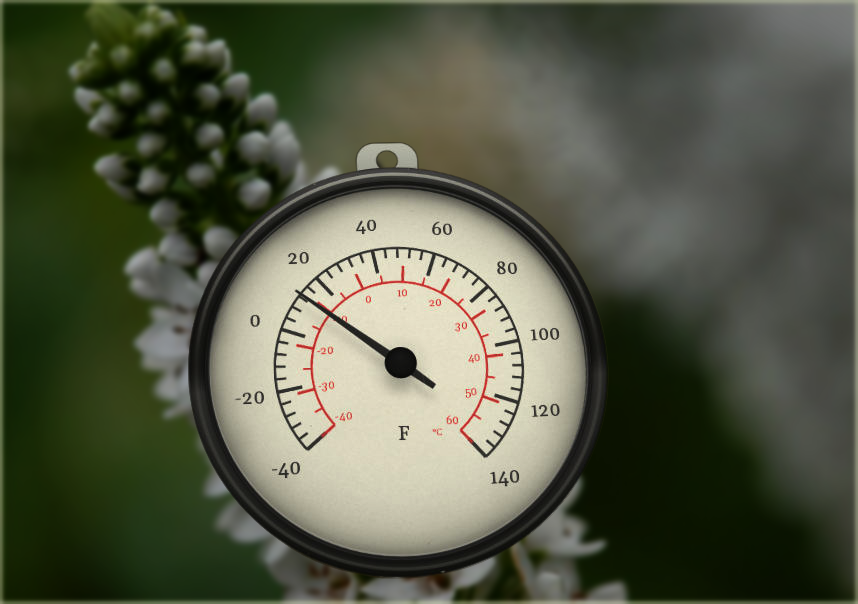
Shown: 12 °F
